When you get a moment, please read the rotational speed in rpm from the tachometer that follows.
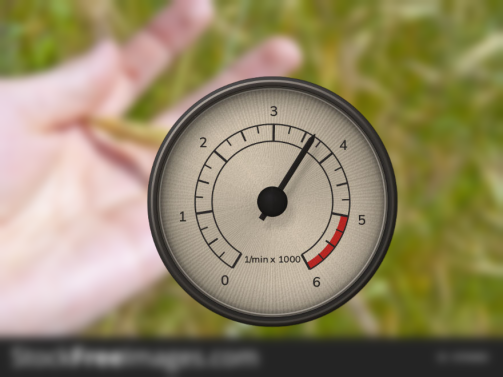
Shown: 3625 rpm
